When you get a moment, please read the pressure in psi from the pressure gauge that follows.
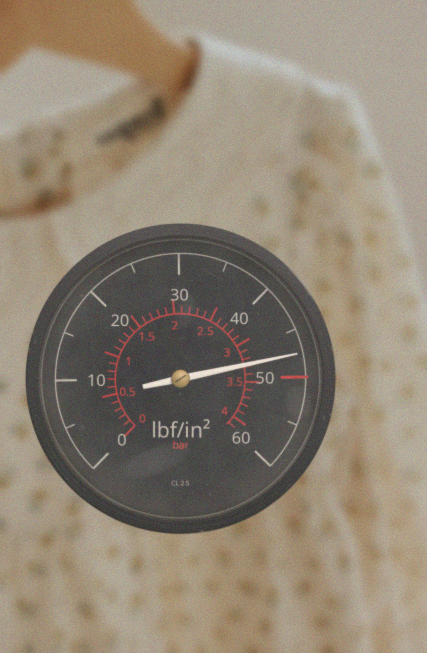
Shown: 47.5 psi
